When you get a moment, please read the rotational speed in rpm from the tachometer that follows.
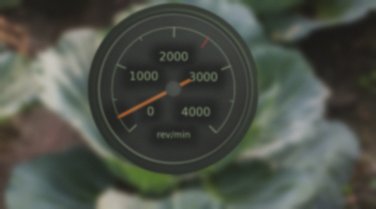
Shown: 250 rpm
